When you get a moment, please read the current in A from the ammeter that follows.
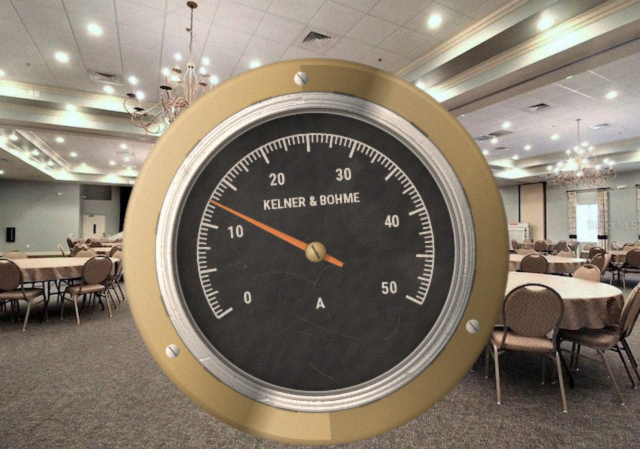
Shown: 12.5 A
